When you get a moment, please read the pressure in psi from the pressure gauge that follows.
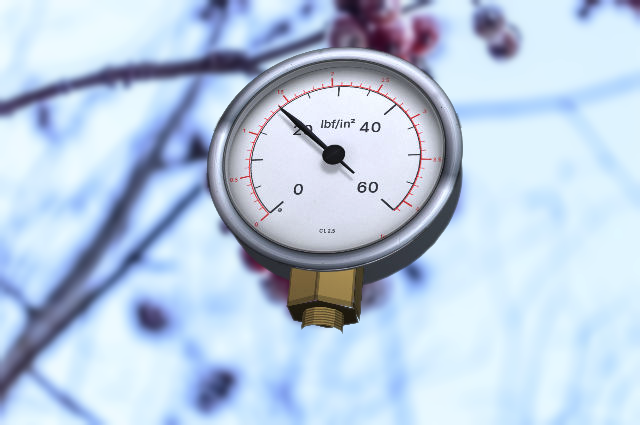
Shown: 20 psi
